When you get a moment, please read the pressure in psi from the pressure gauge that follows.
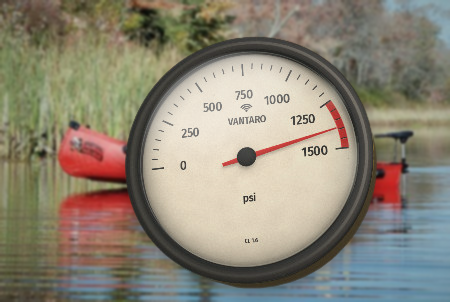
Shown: 1400 psi
